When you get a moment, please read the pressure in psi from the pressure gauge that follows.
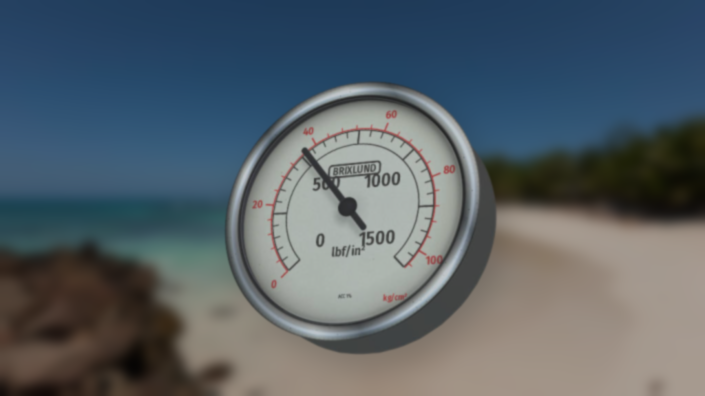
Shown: 525 psi
